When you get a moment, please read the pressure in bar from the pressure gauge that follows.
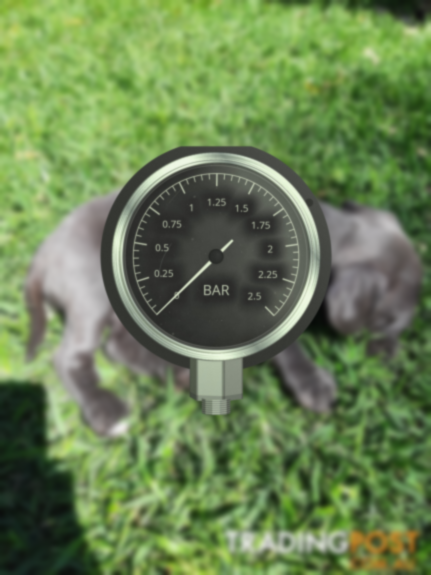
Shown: 0 bar
